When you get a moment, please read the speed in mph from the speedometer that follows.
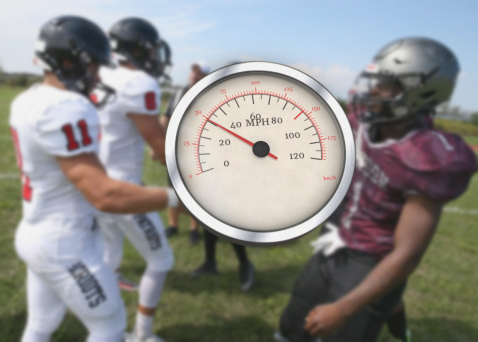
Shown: 30 mph
